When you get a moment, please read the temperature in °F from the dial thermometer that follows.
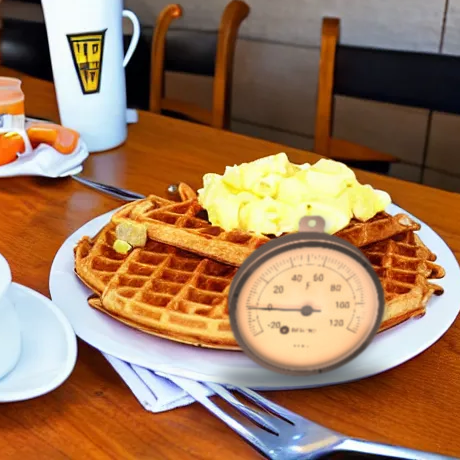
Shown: 0 °F
